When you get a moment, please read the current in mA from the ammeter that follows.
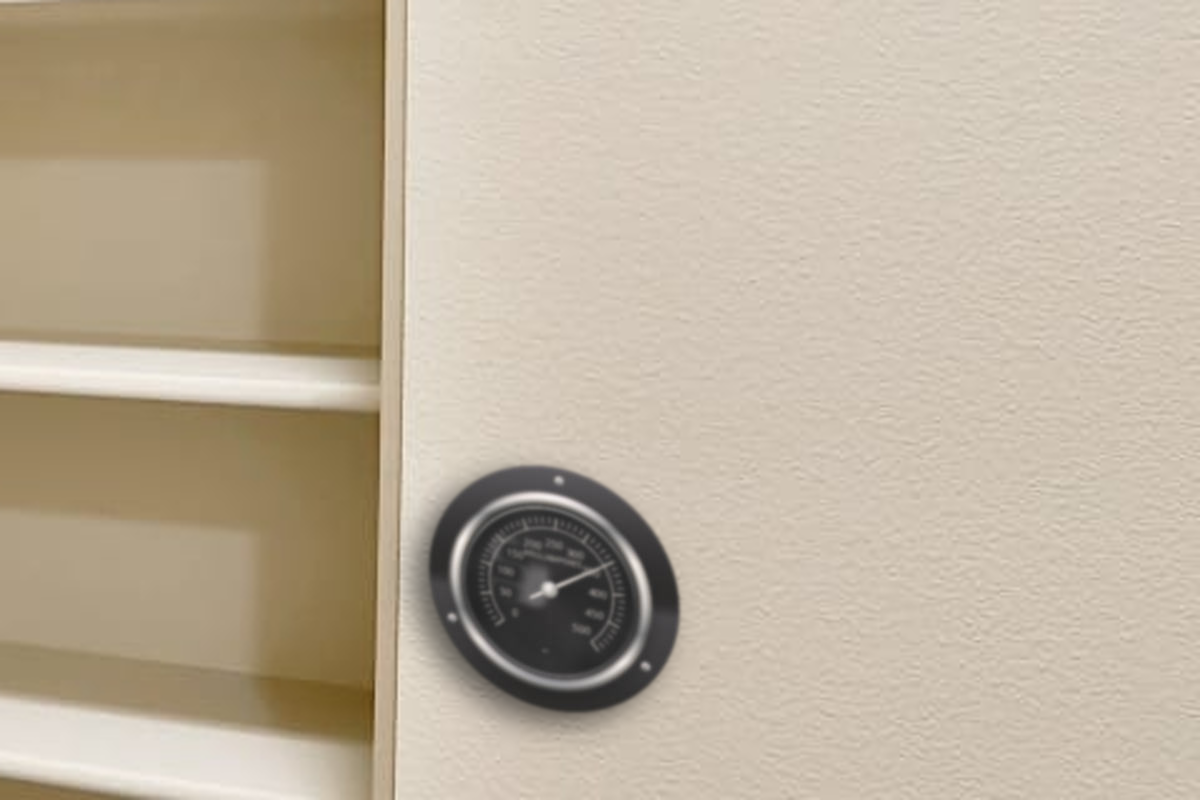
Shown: 350 mA
